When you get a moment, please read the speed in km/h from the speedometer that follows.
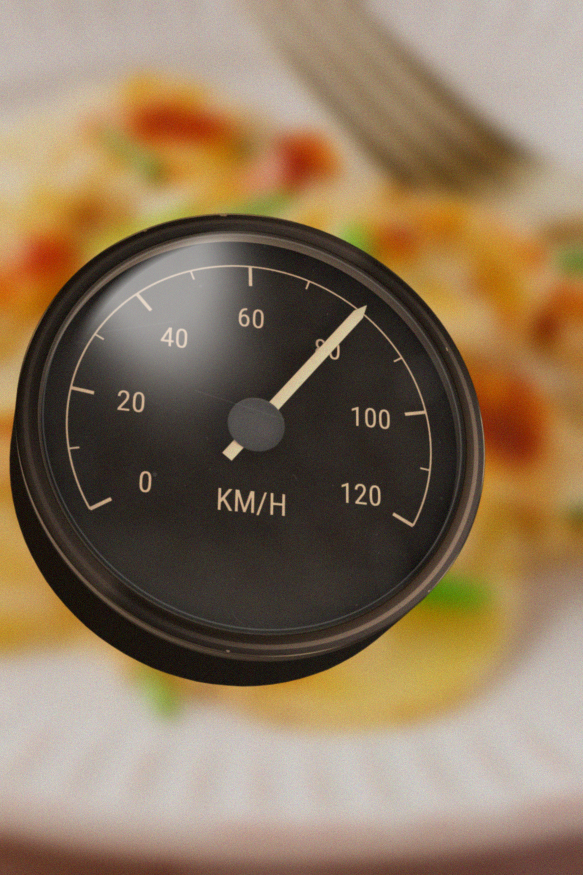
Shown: 80 km/h
